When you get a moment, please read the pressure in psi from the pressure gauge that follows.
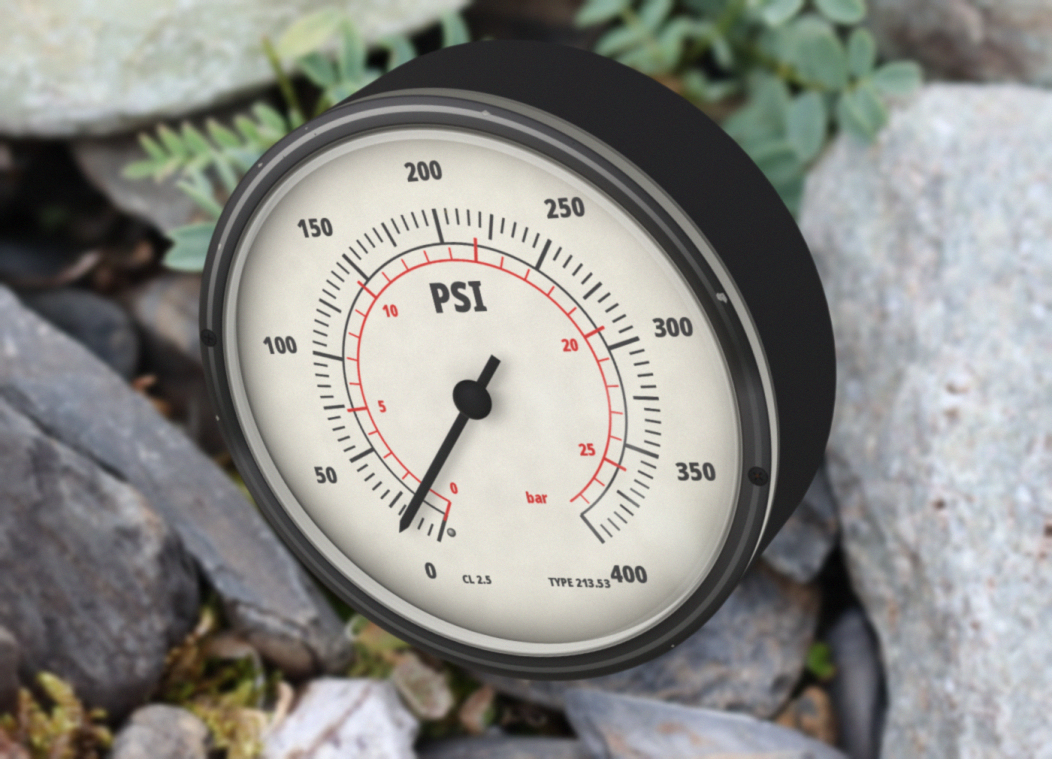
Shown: 15 psi
